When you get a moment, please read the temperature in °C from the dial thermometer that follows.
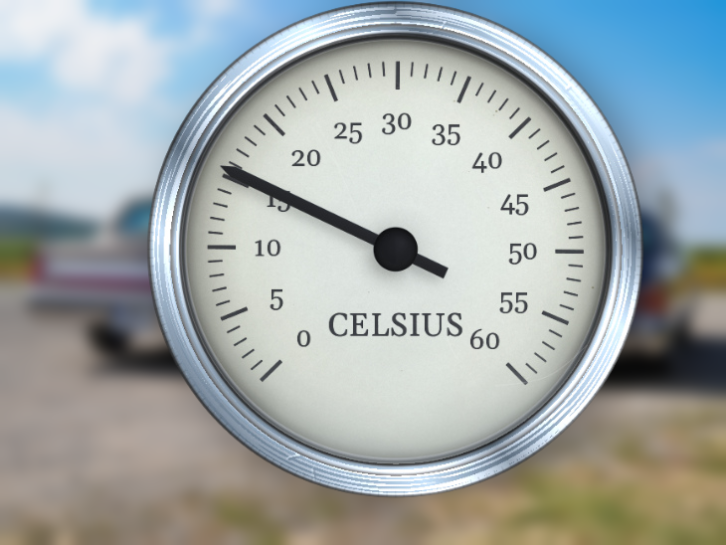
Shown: 15.5 °C
